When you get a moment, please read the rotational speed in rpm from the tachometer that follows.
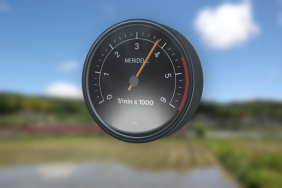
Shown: 3800 rpm
